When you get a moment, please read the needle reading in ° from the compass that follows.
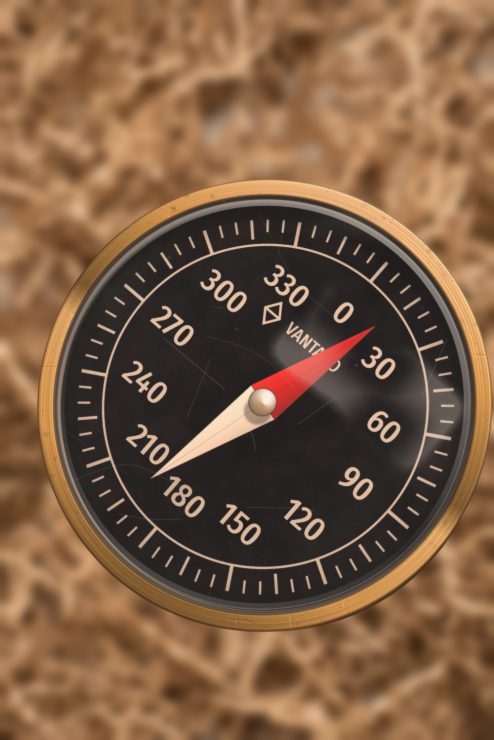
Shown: 15 °
